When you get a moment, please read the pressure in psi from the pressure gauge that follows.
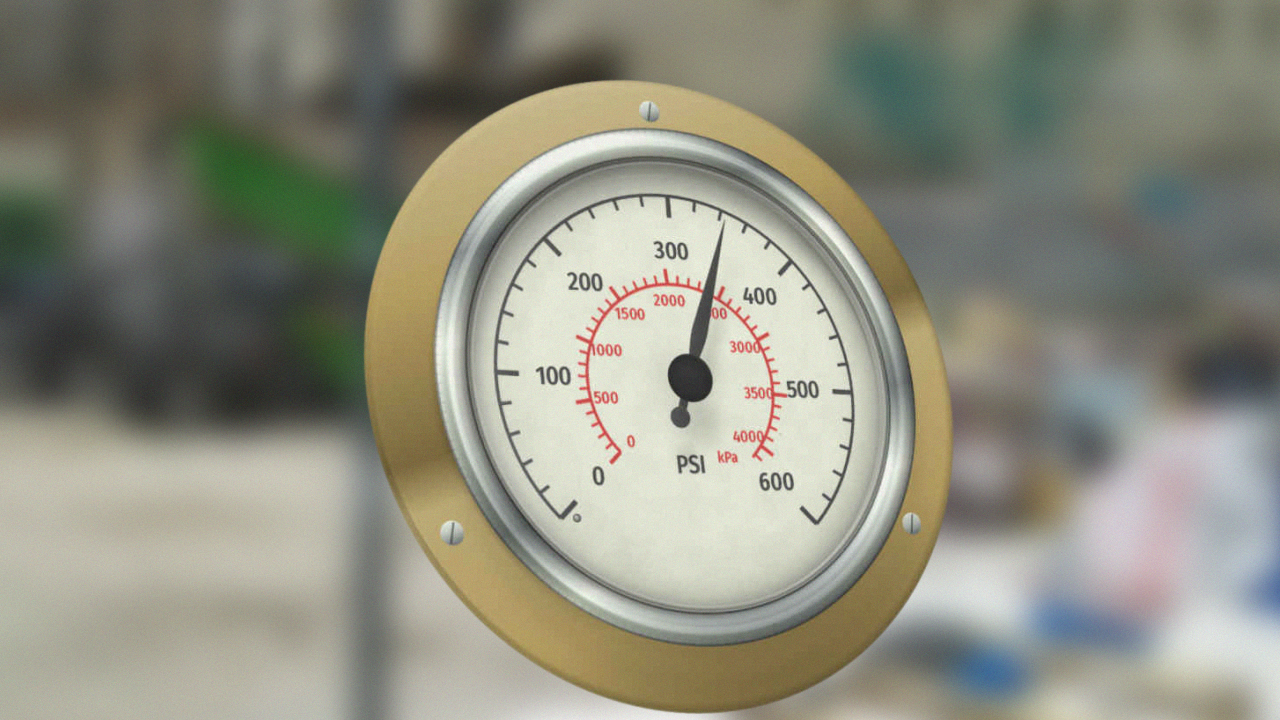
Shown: 340 psi
